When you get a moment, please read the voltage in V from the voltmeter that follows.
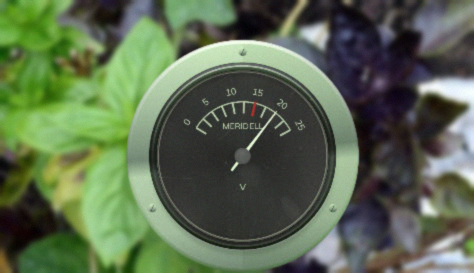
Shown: 20 V
